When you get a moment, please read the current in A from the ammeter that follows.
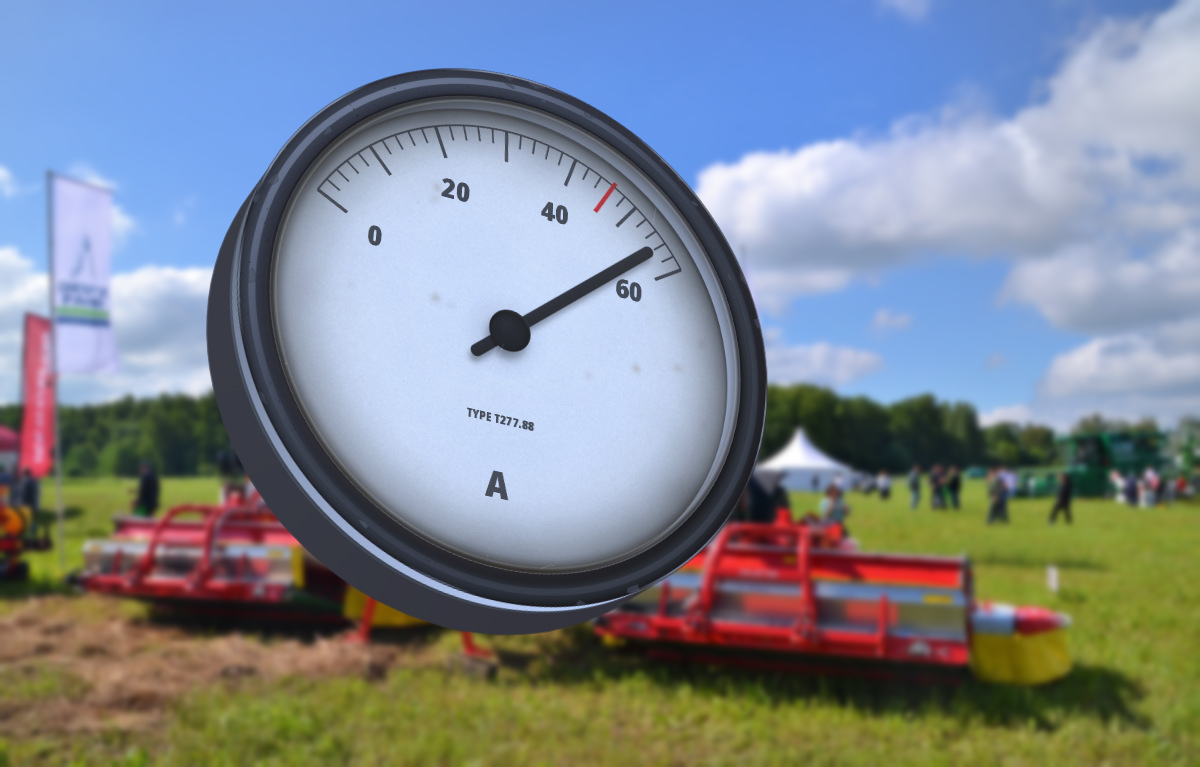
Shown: 56 A
